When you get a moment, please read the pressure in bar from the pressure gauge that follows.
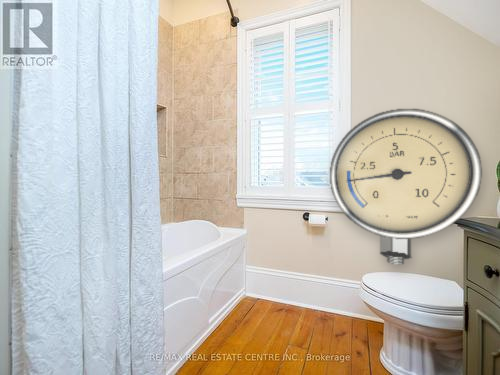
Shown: 1.5 bar
